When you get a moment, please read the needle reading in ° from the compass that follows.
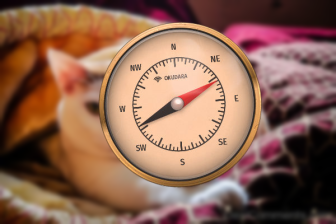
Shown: 65 °
